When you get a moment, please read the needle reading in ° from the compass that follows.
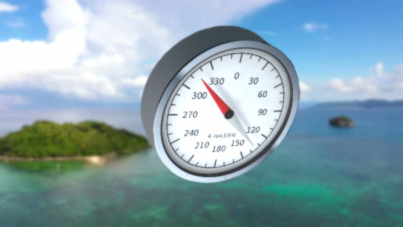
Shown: 315 °
